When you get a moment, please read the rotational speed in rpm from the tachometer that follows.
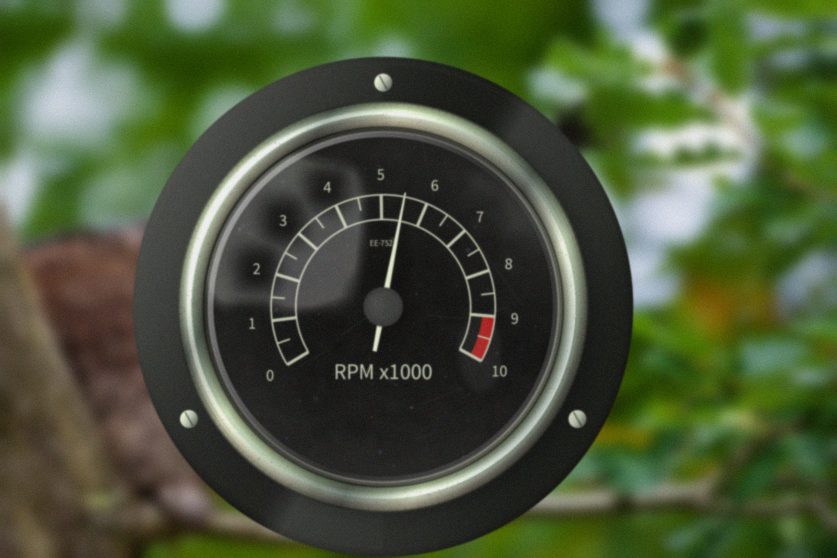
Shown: 5500 rpm
